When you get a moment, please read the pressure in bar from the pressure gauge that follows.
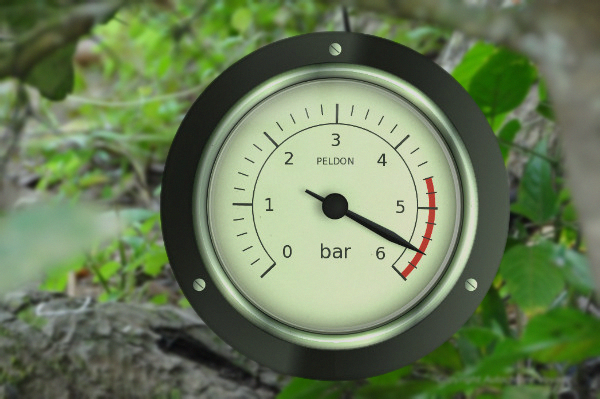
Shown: 5.6 bar
